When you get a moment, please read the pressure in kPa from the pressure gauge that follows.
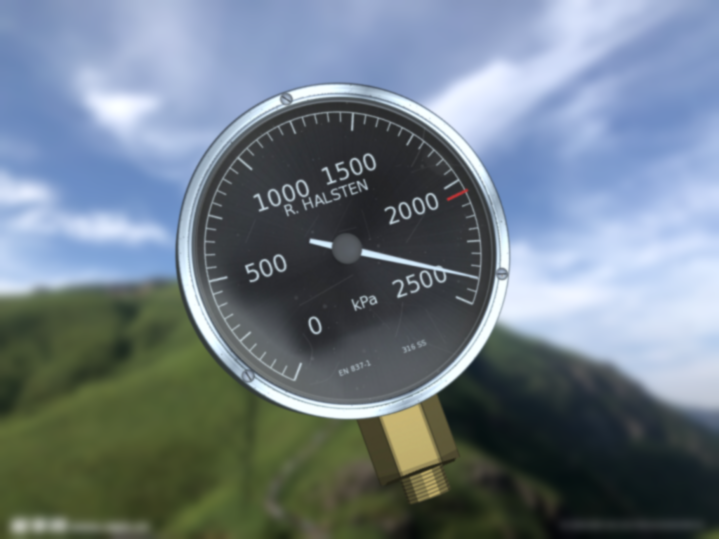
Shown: 2400 kPa
